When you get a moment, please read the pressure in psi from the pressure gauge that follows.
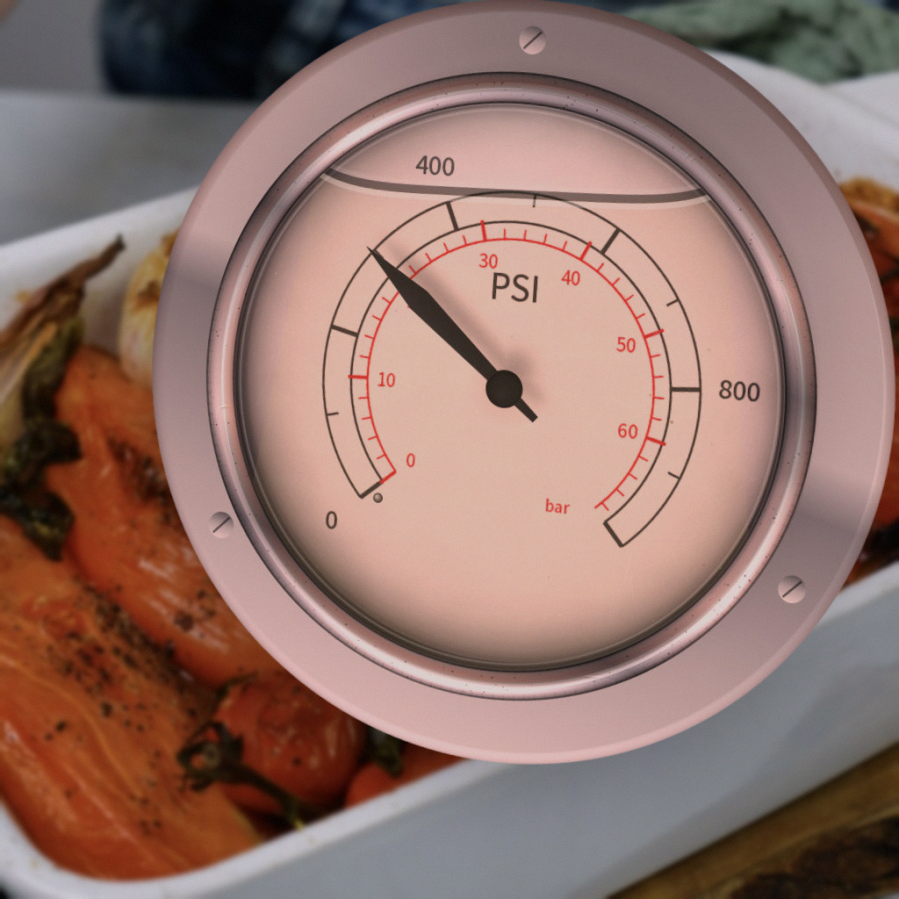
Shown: 300 psi
